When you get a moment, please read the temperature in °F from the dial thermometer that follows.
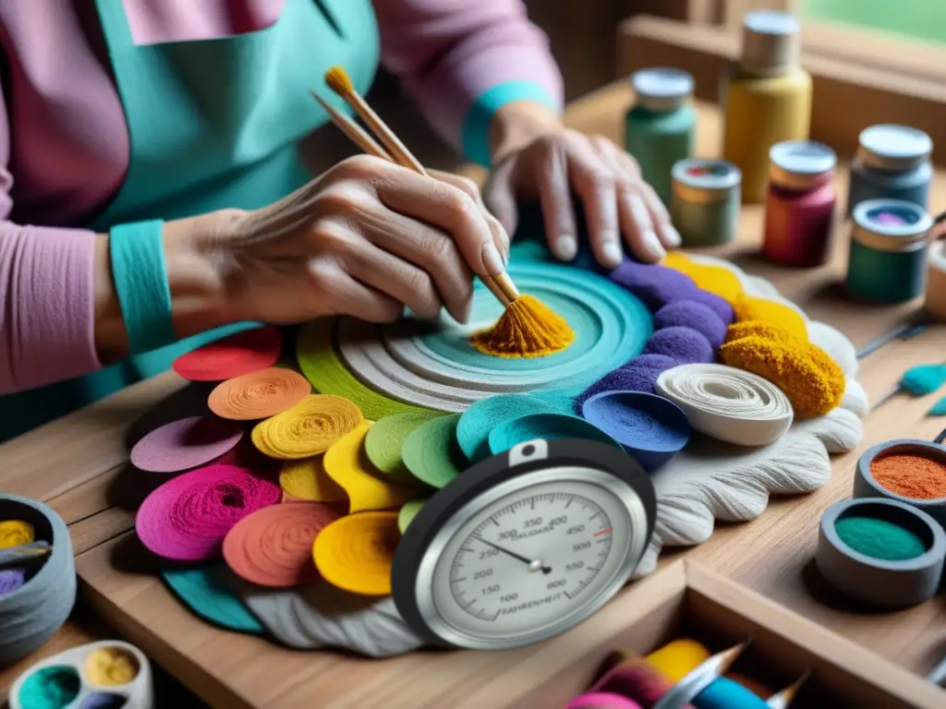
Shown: 275 °F
